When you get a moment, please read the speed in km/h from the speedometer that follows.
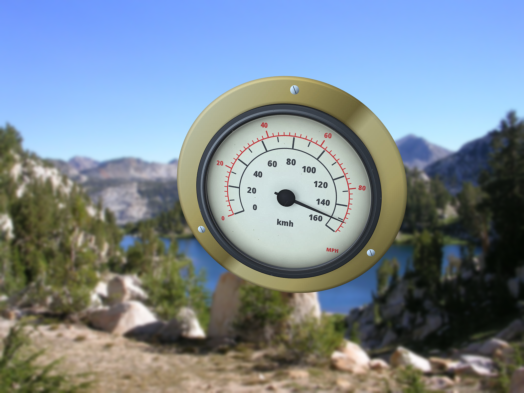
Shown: 150 km/h
